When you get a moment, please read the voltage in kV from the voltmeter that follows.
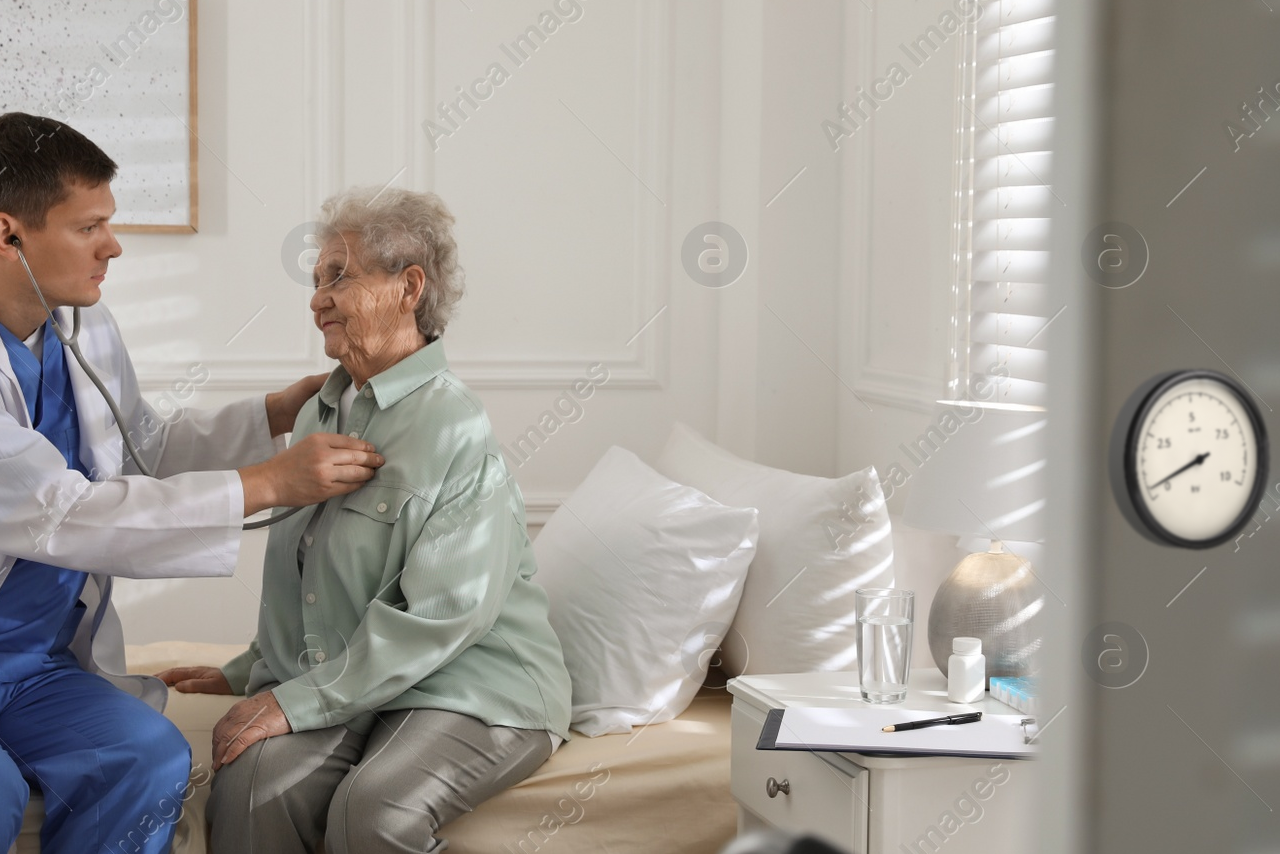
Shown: 0.5 kV
